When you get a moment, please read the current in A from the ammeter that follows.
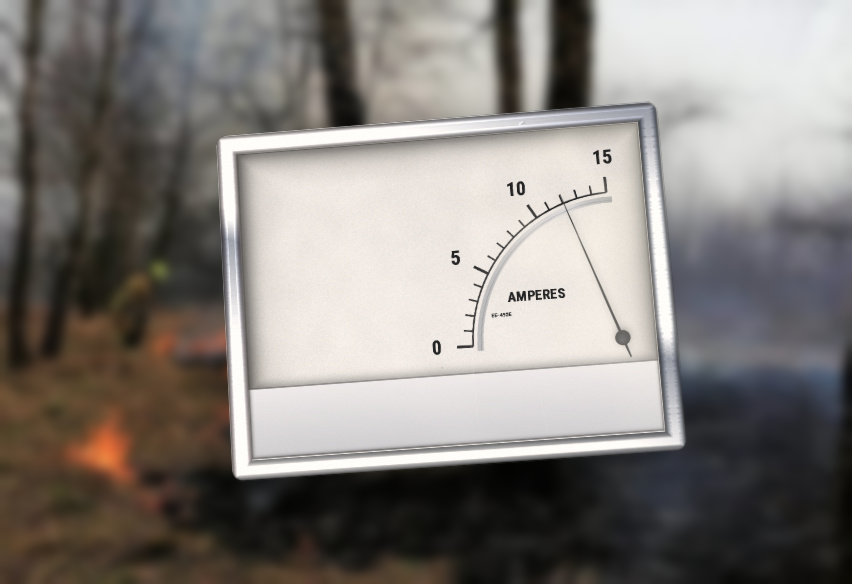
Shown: 12 A
